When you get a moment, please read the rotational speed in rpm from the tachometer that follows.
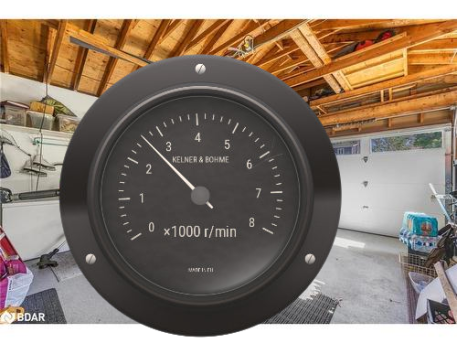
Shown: 2600 rpm
